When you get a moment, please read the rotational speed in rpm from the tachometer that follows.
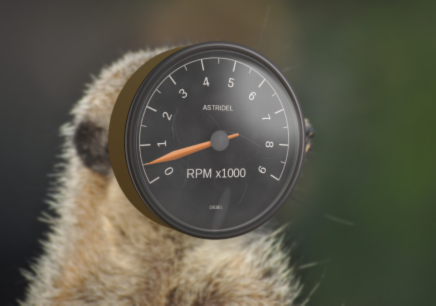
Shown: 500 rpm
